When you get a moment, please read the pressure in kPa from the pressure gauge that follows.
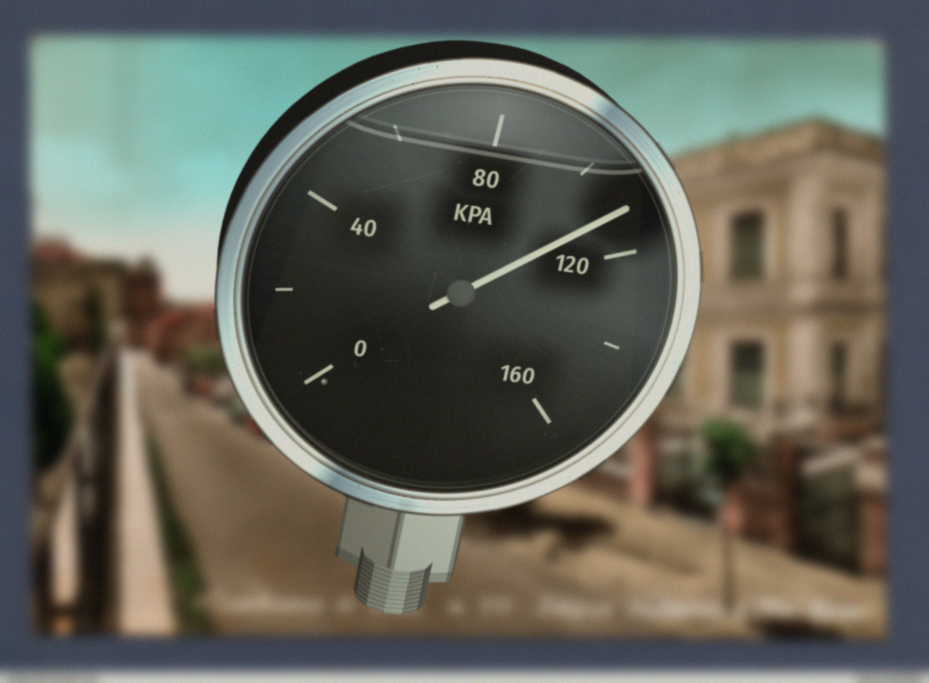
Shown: 110 kPa
